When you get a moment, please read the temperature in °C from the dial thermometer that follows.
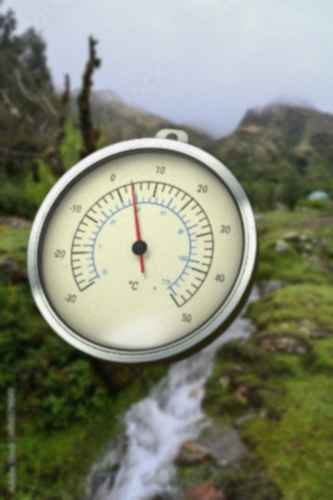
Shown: 4 °C
